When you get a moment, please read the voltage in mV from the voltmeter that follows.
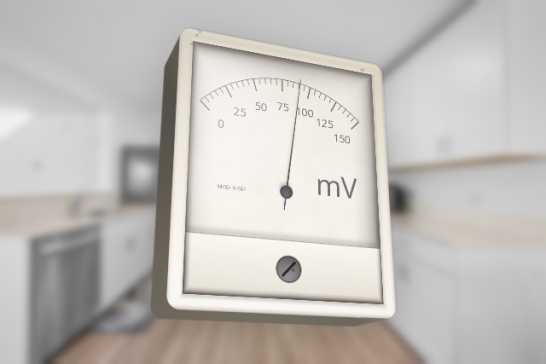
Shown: 90 mV
